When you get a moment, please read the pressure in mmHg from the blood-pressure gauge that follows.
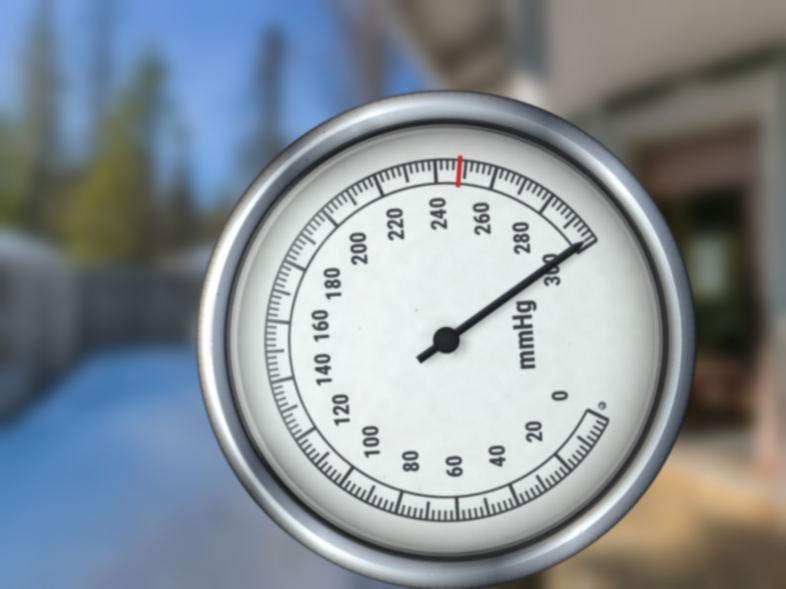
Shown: 298 mmHg
